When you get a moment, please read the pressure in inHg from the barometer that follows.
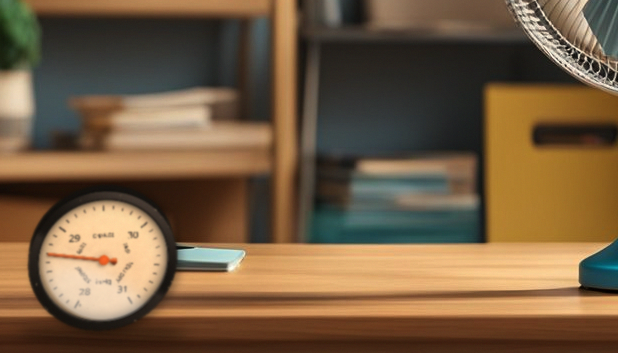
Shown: 28.7 inHg
